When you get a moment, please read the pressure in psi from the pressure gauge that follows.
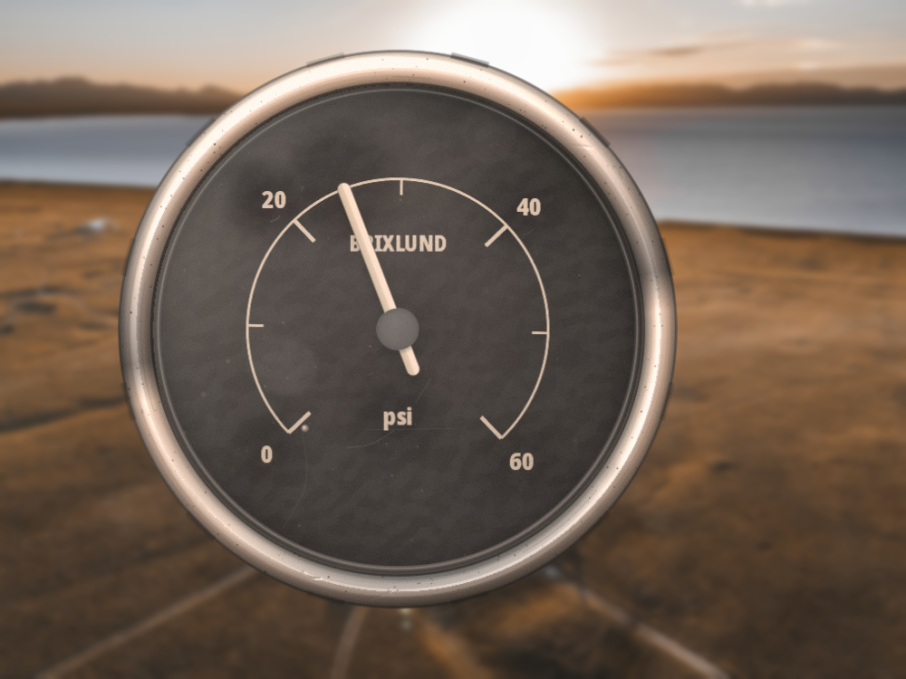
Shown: 25 psi
